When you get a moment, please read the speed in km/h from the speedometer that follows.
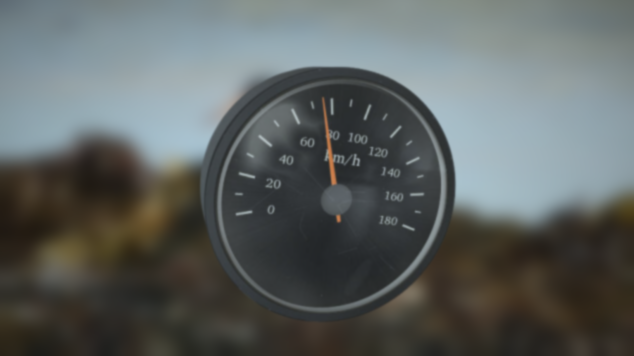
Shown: 75 km/h
